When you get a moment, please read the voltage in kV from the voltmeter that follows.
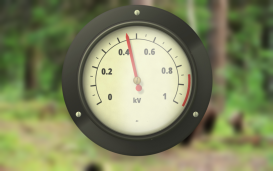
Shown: 0.45 kV
